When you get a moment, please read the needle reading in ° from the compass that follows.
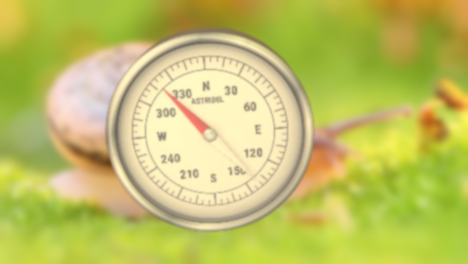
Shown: 320 °
